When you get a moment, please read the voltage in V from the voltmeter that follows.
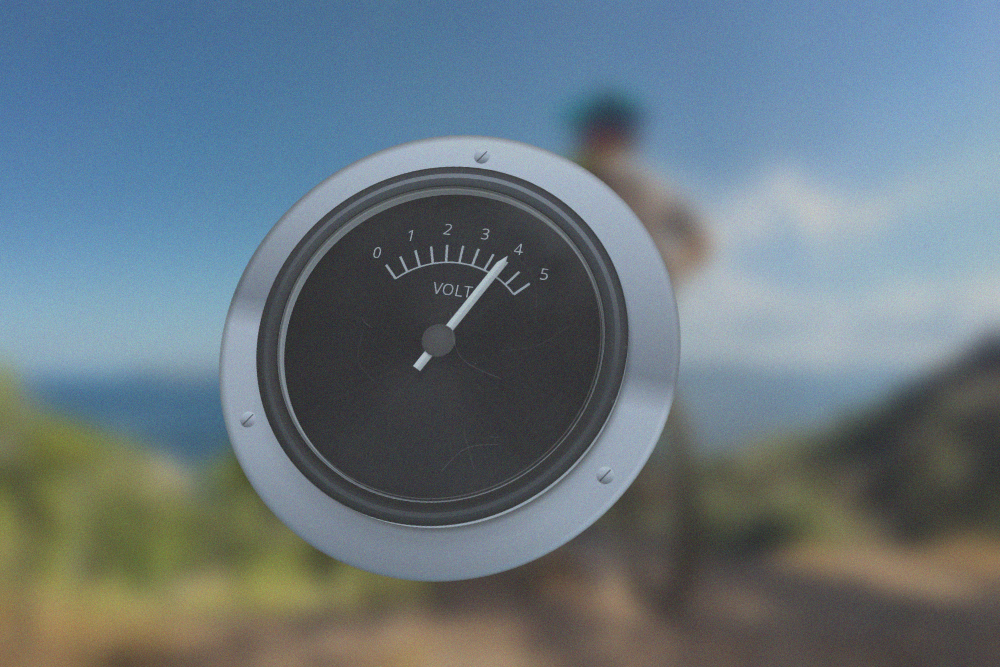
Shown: 4 V
